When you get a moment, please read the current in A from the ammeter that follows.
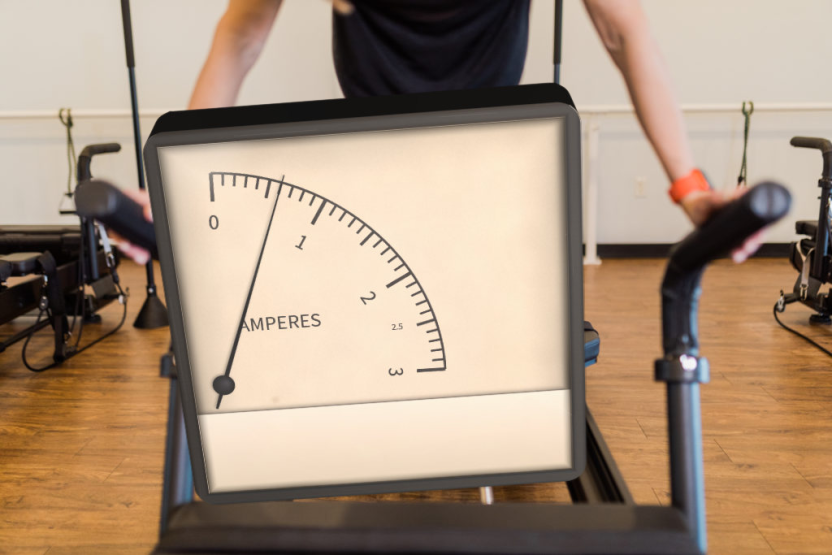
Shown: 0.6 A
